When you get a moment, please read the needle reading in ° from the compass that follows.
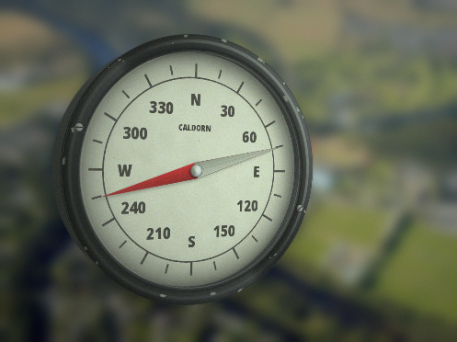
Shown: 255 °
